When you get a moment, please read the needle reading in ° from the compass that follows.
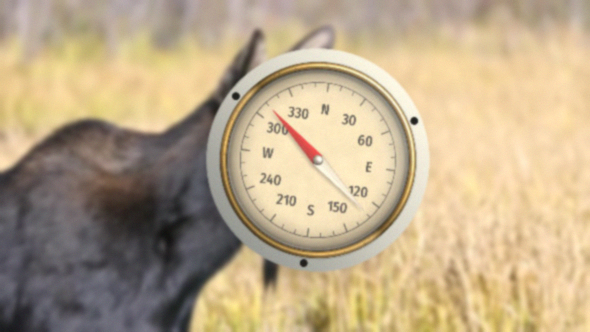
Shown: 310 °
